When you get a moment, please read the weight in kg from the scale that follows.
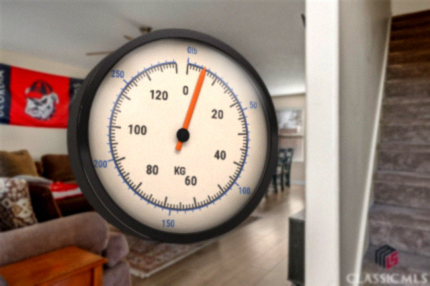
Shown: 5 kg
